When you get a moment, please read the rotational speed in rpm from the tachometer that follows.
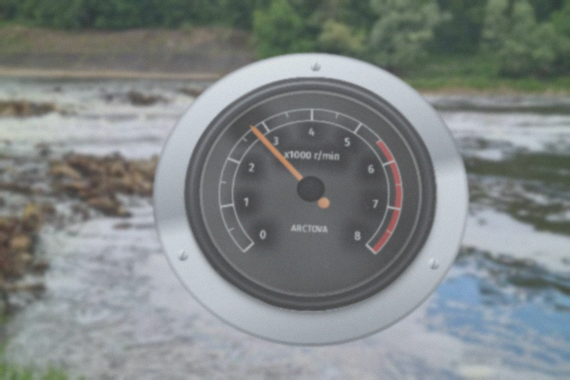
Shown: 2750 rpm
